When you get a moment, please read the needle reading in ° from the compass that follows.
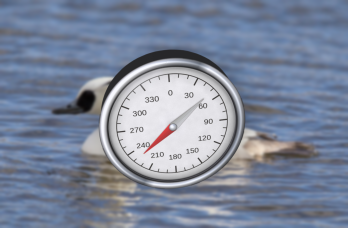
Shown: 230 °
